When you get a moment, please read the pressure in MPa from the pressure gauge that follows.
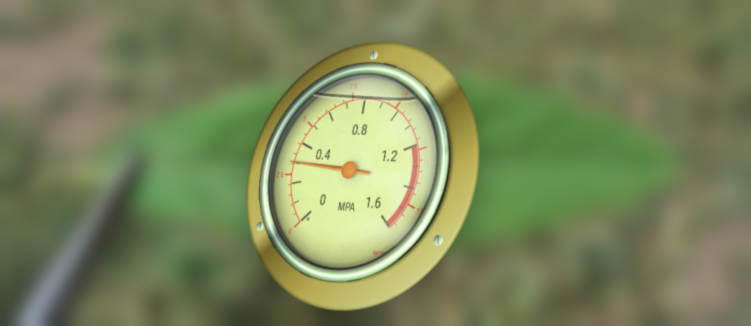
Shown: 0.3 MPa
